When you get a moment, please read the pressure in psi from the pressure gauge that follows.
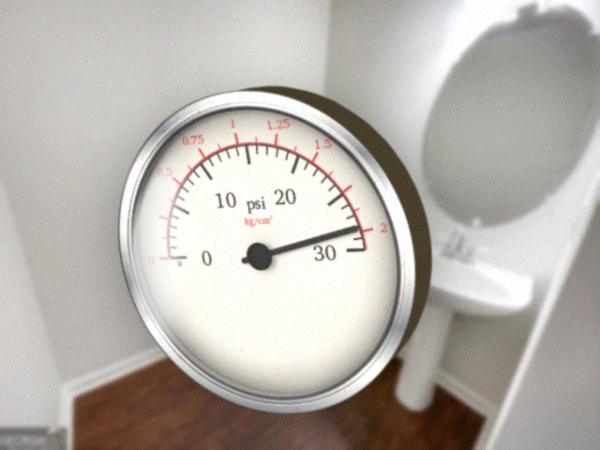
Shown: 28 psi
